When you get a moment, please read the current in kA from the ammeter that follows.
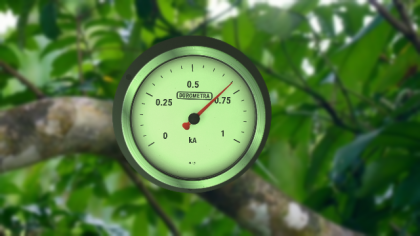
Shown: 0.7 kA
